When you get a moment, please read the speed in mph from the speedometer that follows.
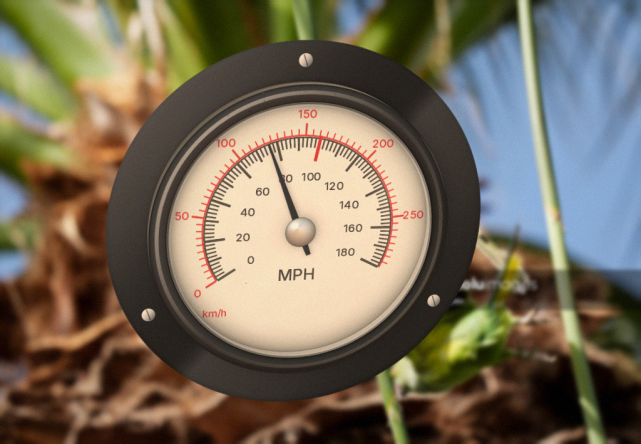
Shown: 76 mph
